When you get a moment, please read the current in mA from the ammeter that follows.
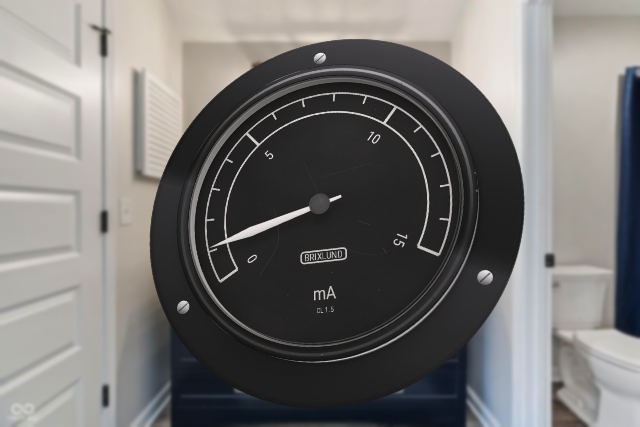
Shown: 1 mA
